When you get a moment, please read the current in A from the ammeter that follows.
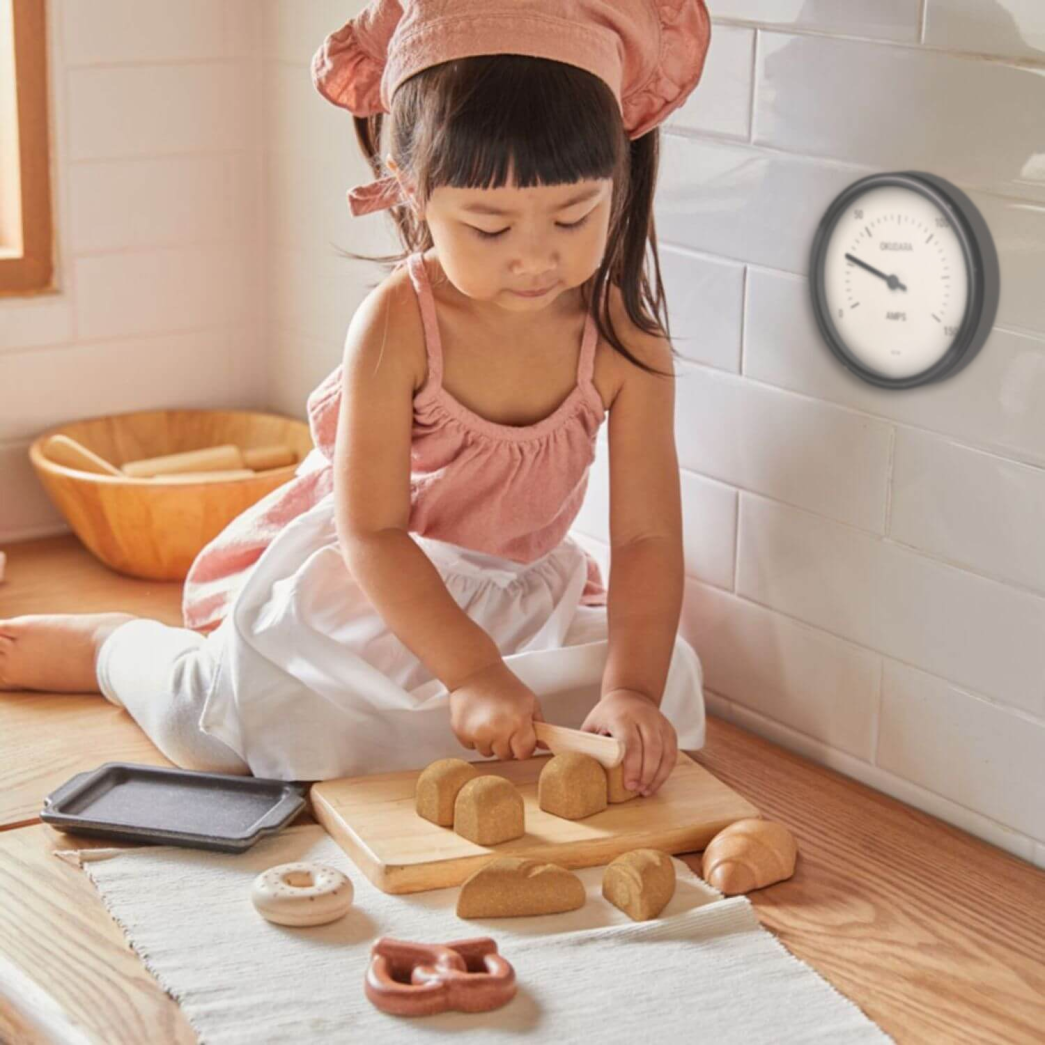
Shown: 30 A
